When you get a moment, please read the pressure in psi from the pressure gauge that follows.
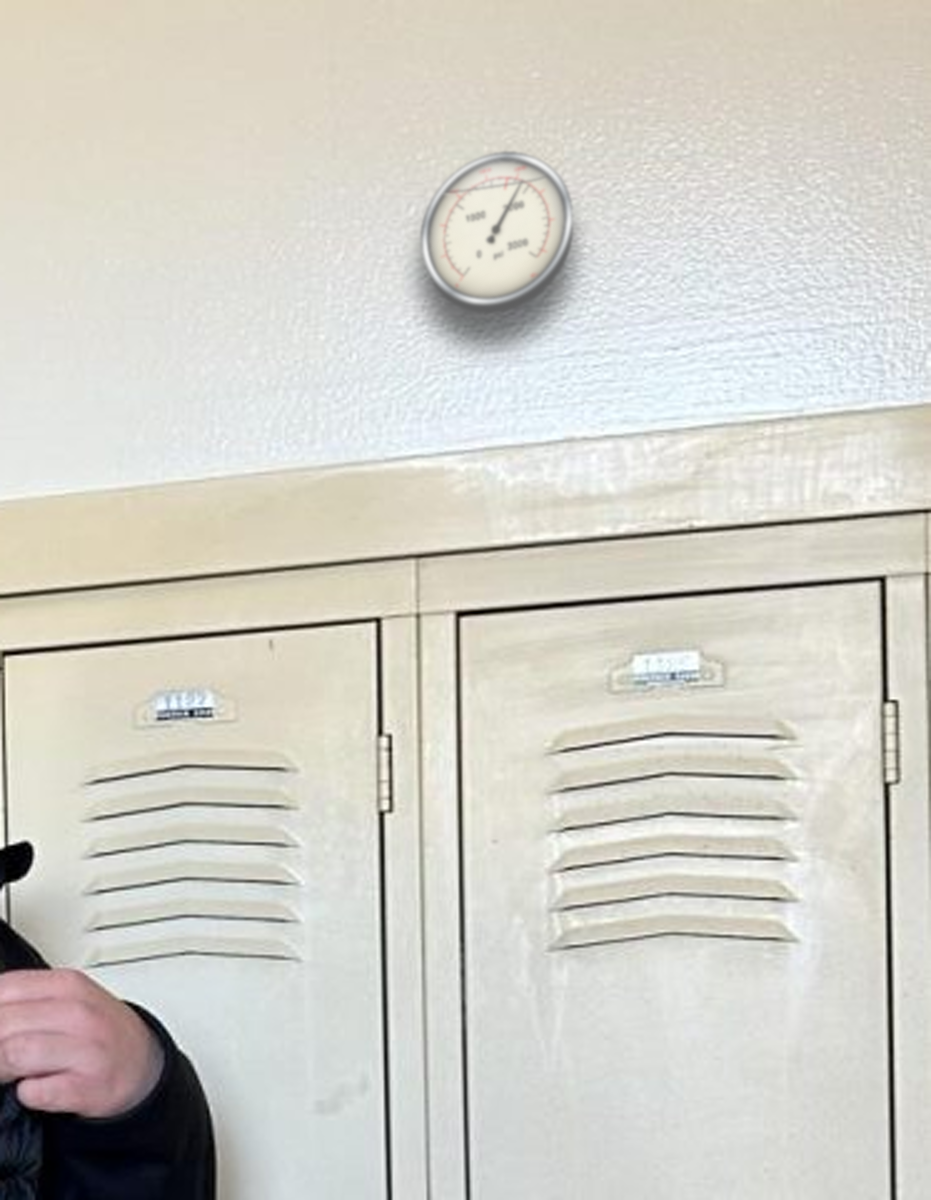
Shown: 1900 psi
